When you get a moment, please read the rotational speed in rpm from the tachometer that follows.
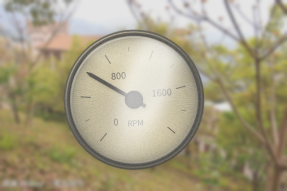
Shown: 600 rpm
